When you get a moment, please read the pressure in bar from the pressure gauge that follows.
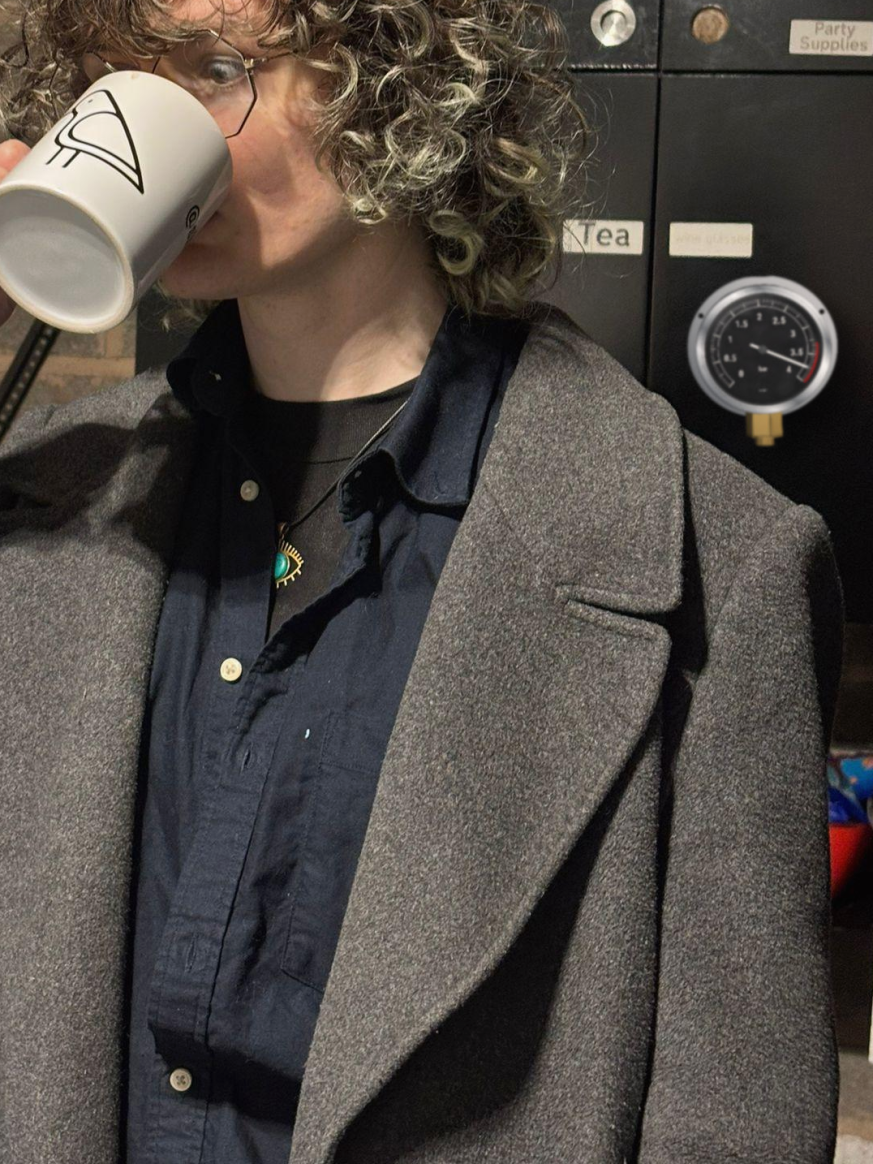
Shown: 3.75 bar
